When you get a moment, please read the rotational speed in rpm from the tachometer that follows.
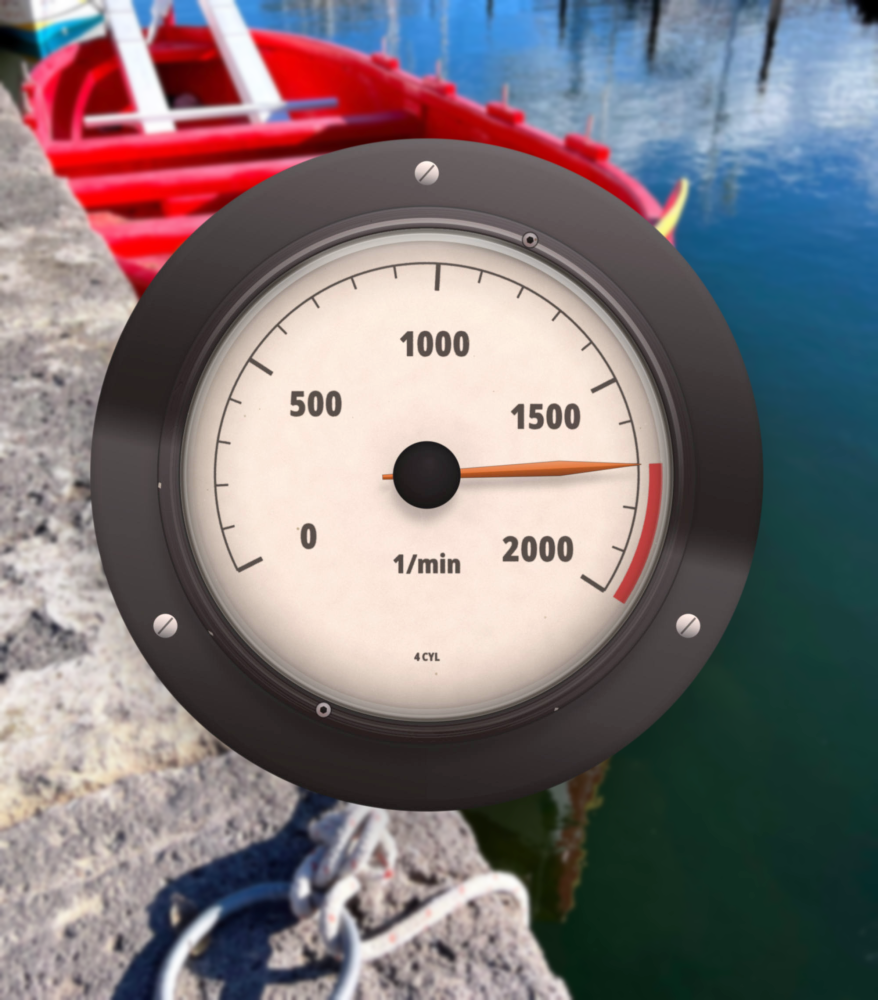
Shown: 1700 rpm
